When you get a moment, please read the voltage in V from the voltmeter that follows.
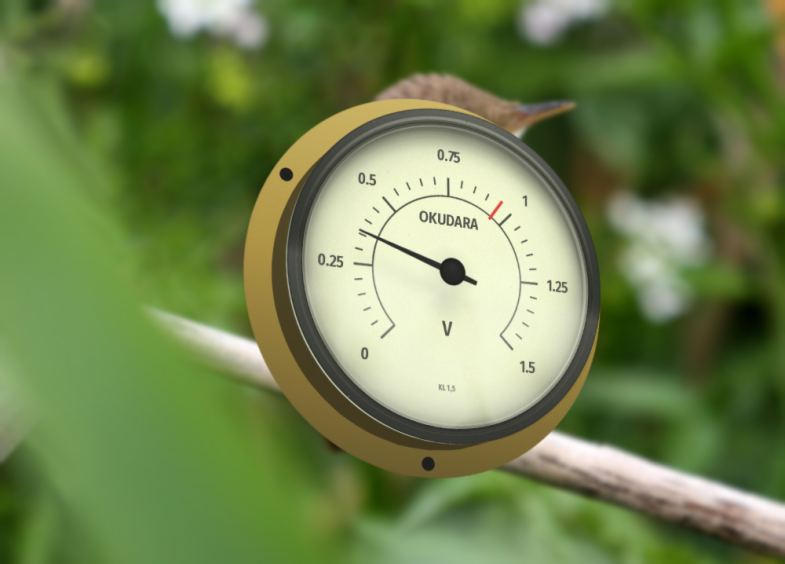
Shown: 0.35 V
